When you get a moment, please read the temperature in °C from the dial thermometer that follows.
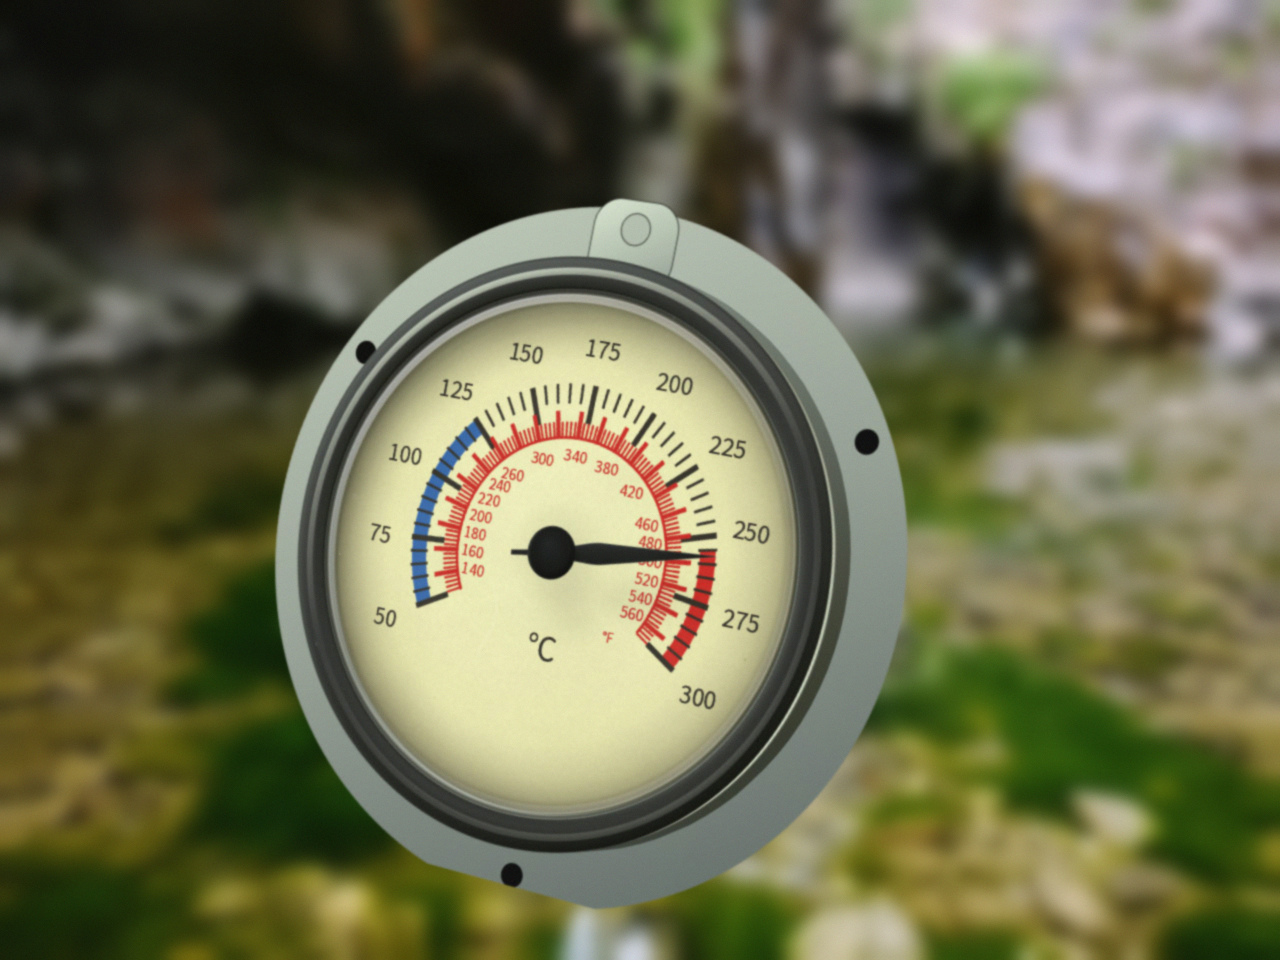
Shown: 257.5 °C
